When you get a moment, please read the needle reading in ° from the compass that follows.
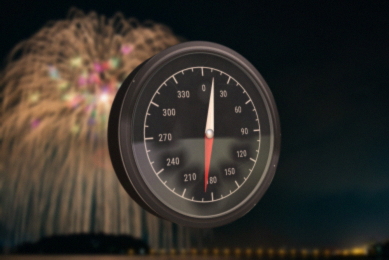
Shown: 190 °
